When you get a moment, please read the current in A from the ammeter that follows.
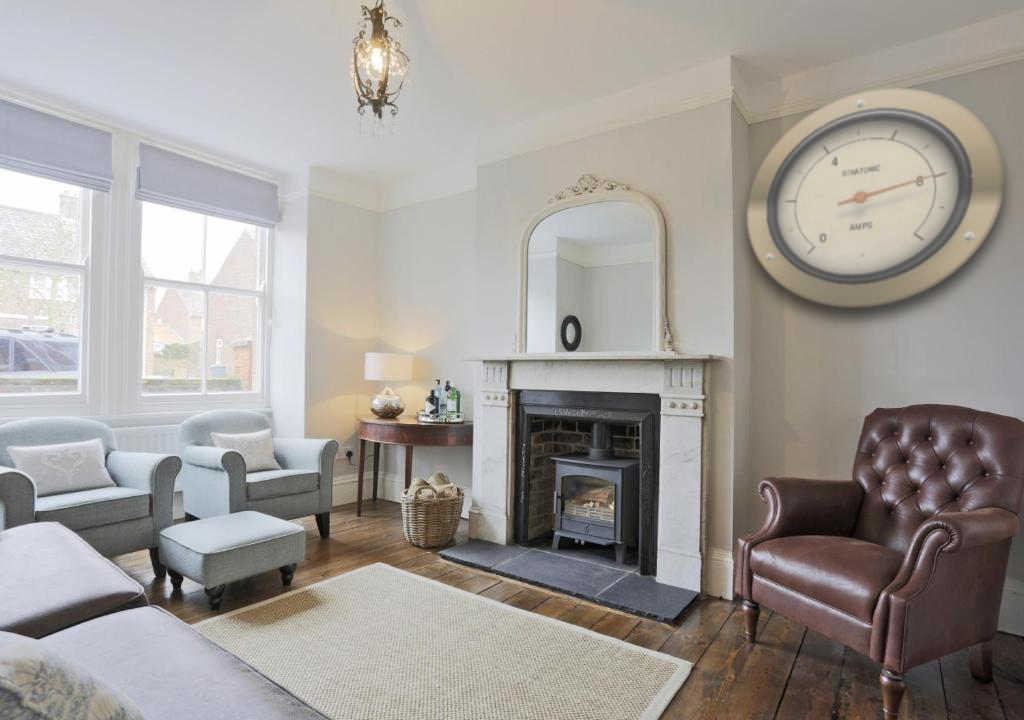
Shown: 8 A
